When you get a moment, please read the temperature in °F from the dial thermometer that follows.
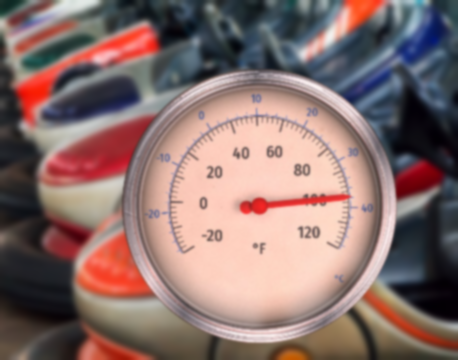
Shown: 100 °F
